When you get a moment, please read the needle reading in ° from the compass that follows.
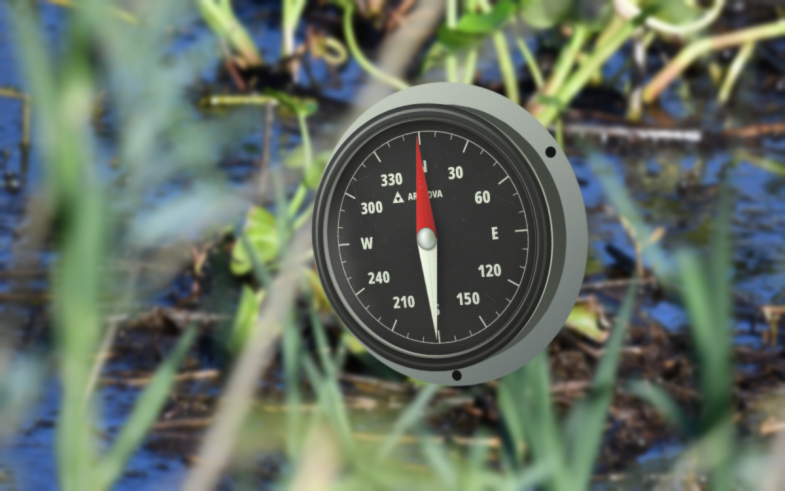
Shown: 0 °
